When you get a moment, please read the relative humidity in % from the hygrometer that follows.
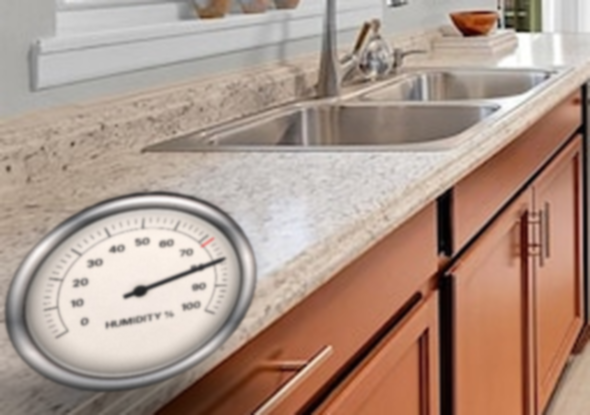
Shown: 80 %
